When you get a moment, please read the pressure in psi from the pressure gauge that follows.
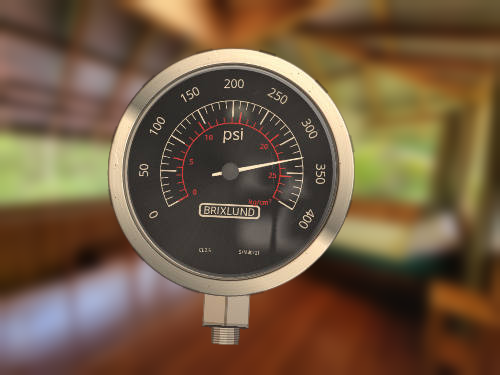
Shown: 330 psi
